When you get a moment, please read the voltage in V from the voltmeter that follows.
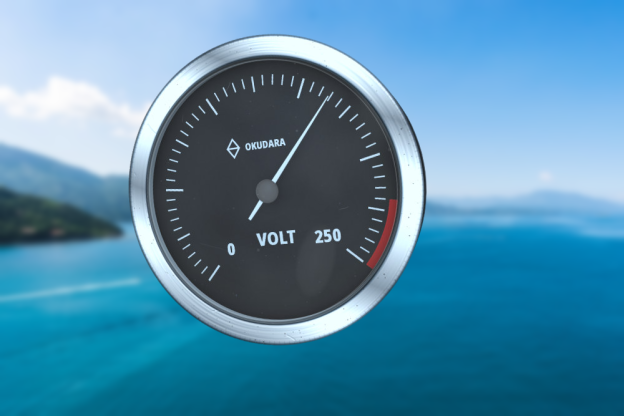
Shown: 165 V
